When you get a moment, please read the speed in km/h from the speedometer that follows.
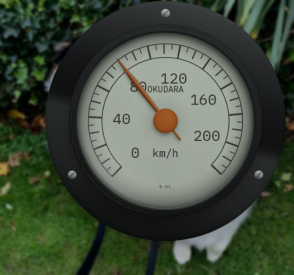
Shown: 80 km/h
